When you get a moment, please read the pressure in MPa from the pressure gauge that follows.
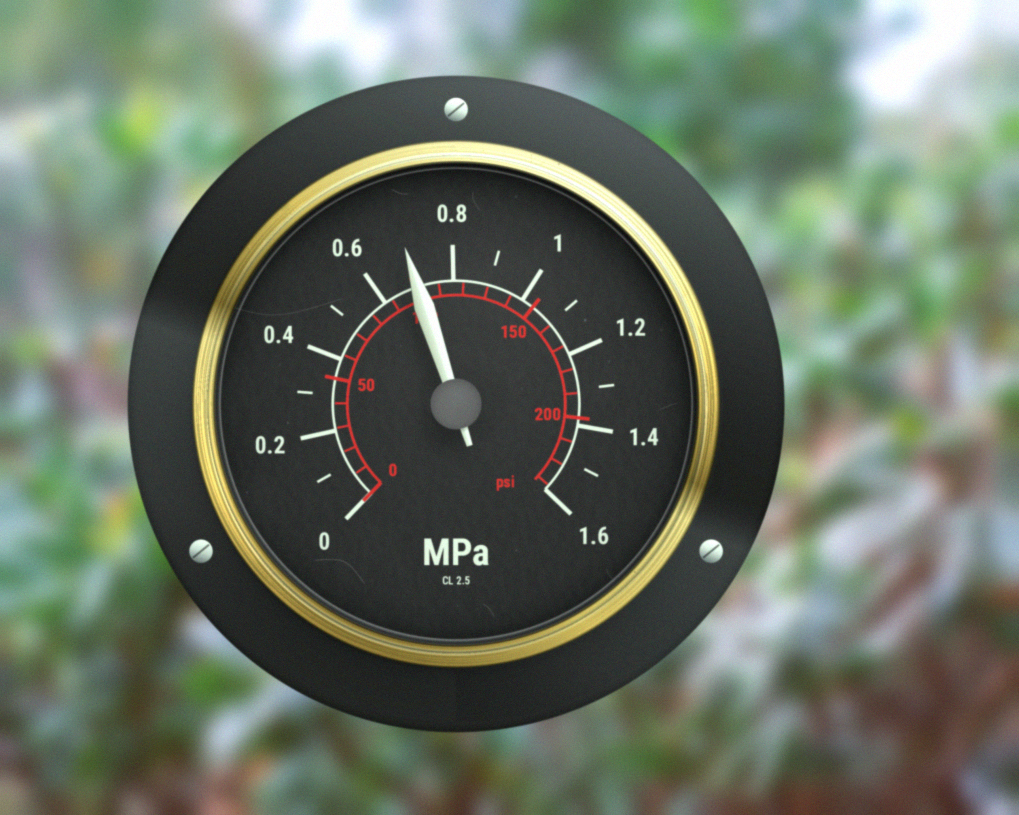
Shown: 0.7 MPa
